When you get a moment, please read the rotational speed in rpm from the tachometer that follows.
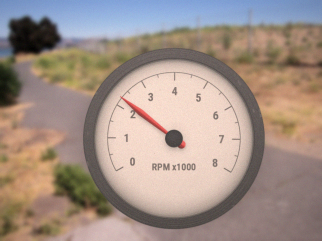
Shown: 2250 rpm
